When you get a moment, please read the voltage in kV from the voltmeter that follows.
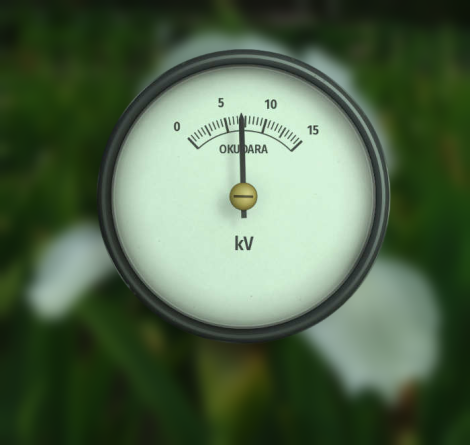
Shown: 7 kV
